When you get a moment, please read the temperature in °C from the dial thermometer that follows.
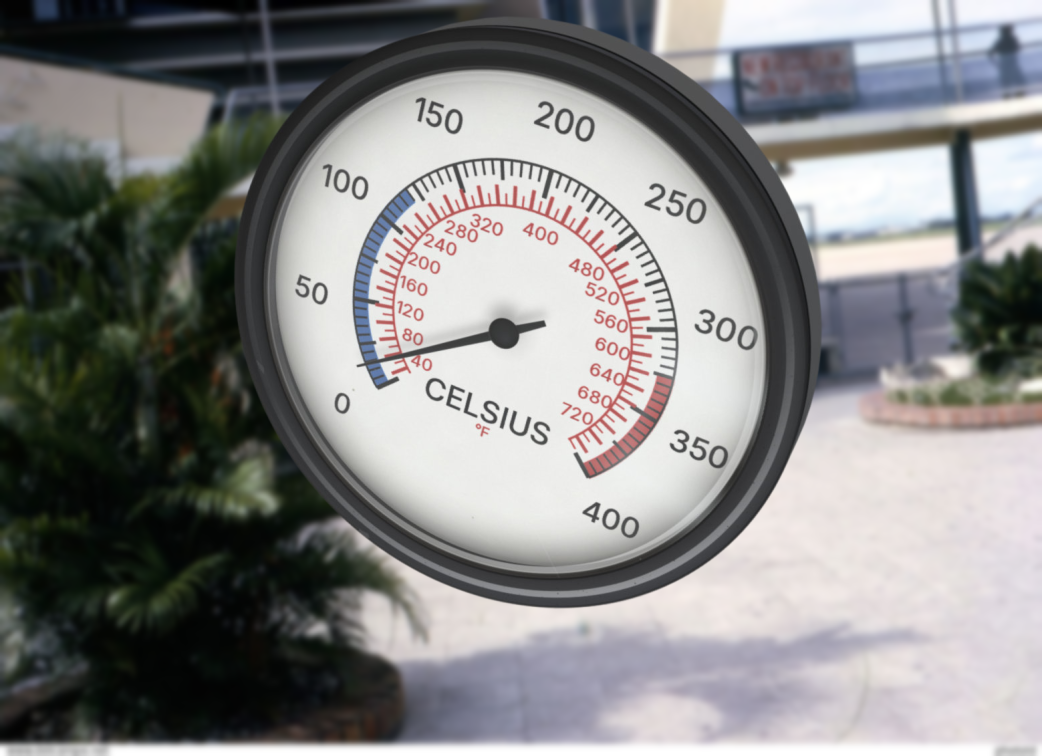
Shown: 15 °C
